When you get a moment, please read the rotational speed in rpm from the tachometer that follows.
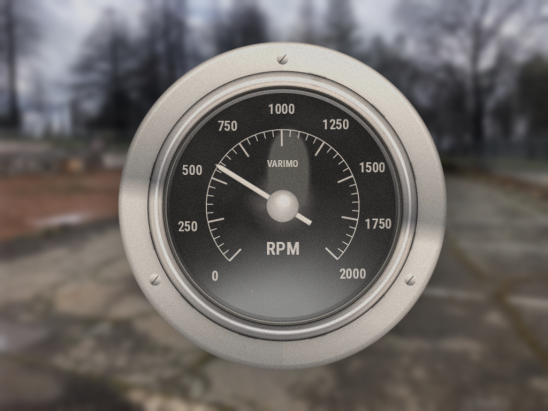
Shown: 575 rpm
